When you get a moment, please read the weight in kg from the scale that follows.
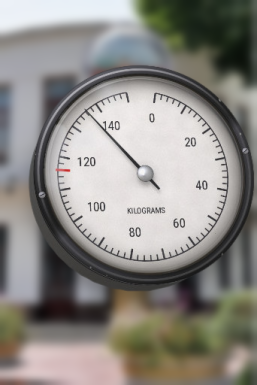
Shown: 136 kg
